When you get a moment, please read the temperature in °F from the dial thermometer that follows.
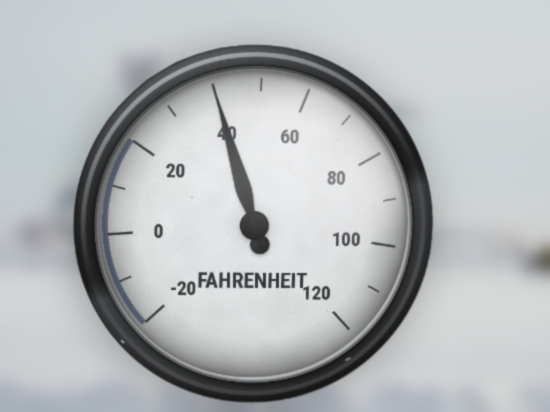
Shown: 40 °F
